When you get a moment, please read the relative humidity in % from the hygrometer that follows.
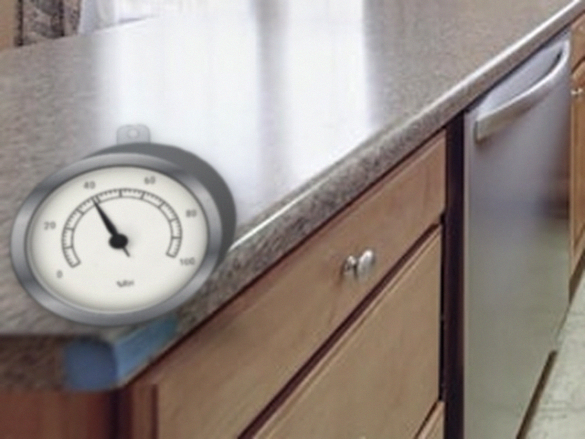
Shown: 40 %
